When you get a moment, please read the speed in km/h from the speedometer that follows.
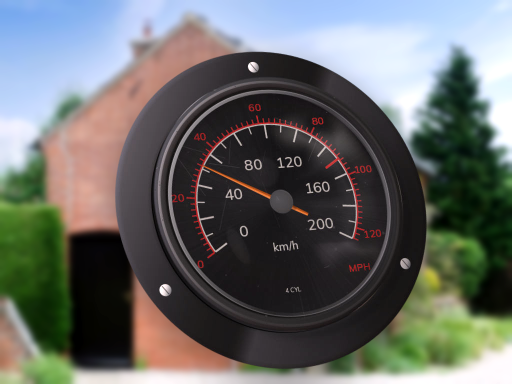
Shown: 50 km/h
